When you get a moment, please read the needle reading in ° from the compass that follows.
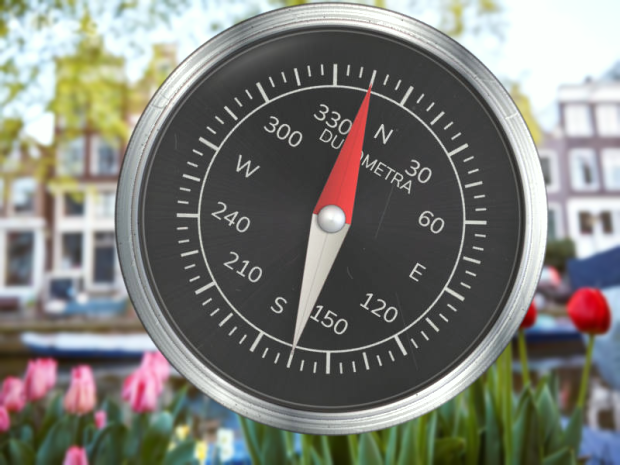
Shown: 345 °
